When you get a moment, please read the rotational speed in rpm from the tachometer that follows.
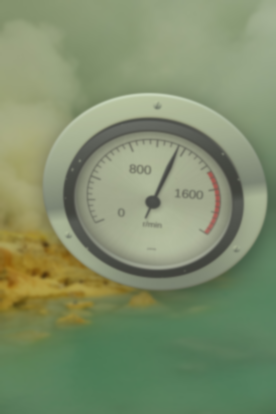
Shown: 1150 rpm
